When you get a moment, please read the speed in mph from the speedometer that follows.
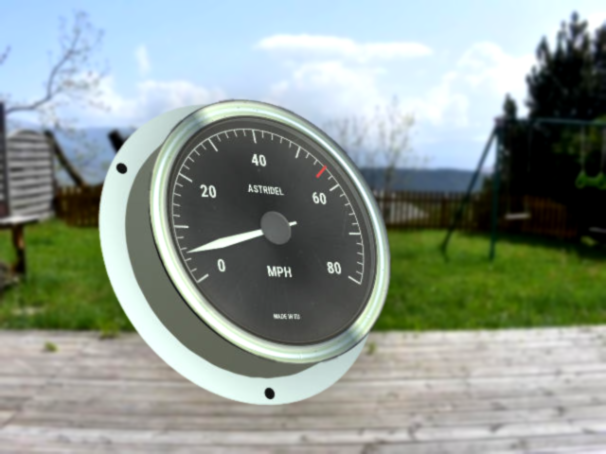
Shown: 5 mph
